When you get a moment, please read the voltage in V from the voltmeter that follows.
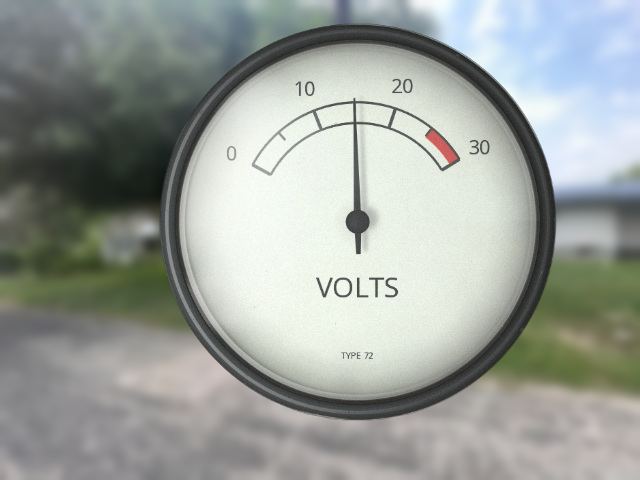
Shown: 15 V
